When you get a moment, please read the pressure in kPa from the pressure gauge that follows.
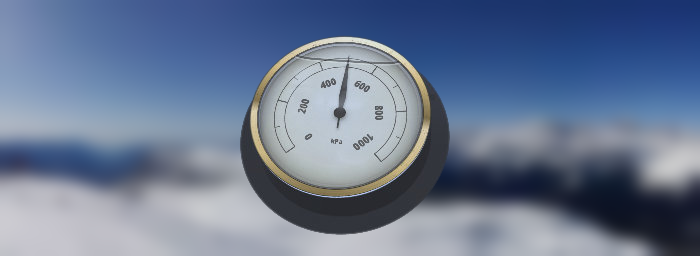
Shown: 500 kPa
